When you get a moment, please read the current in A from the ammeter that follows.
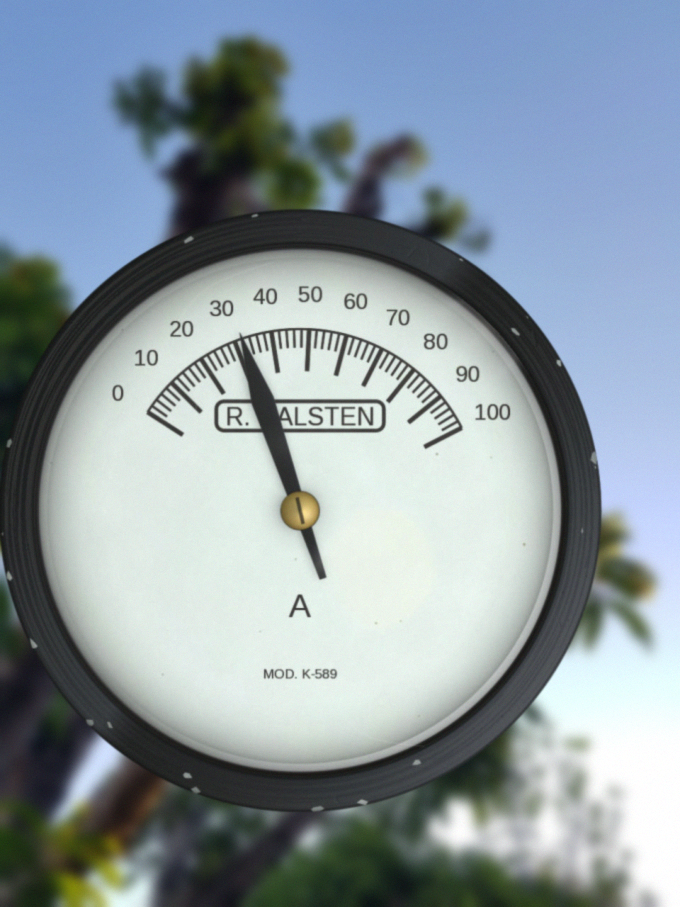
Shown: 32 A
